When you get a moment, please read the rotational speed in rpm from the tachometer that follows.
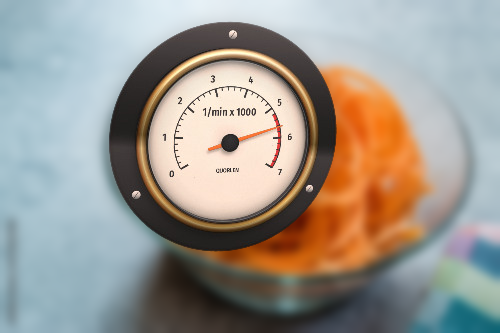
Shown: 5600 rpm
